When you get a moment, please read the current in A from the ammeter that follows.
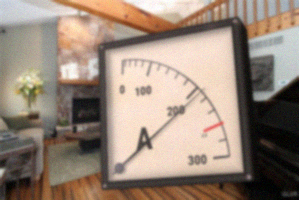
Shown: 210 A
